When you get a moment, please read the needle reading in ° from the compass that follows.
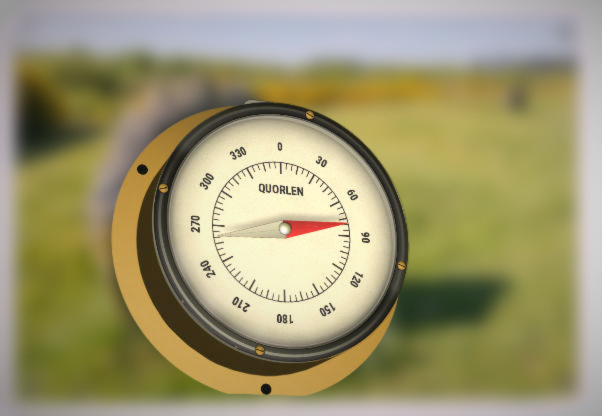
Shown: 80 °
